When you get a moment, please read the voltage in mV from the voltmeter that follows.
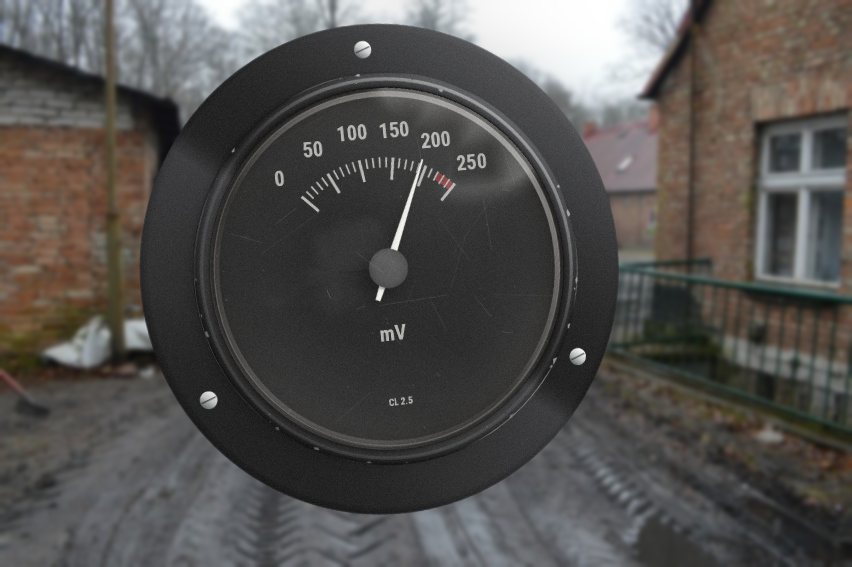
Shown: 190 mV
